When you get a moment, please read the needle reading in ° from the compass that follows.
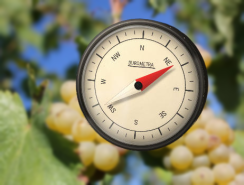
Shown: 55 °
